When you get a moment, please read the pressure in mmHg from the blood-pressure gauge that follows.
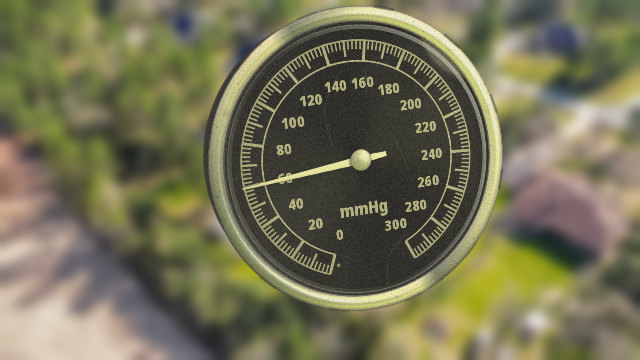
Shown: 60 mmHg
